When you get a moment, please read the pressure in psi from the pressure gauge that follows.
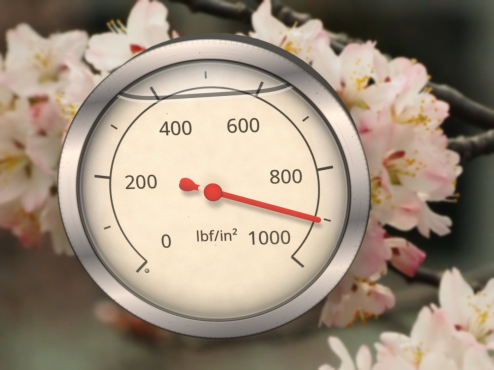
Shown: 900 psi
